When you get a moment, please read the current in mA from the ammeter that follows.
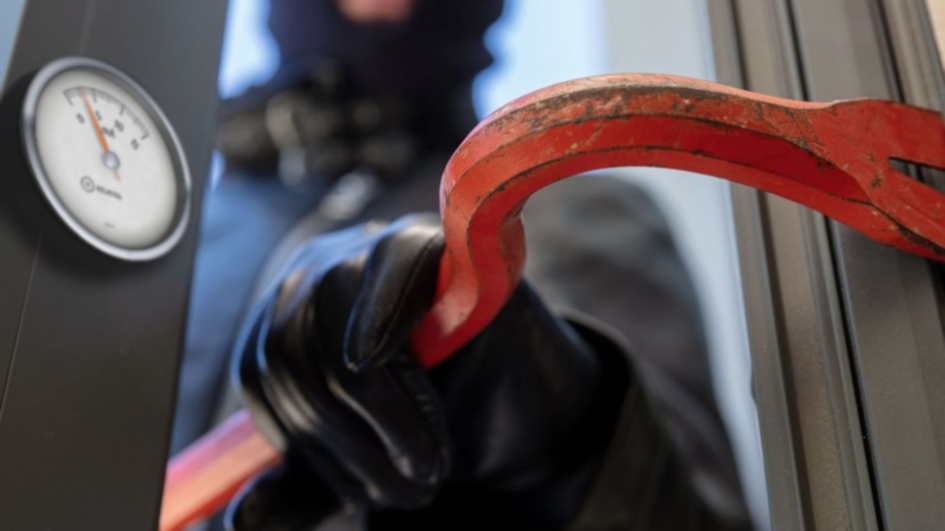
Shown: 2.5 mA
